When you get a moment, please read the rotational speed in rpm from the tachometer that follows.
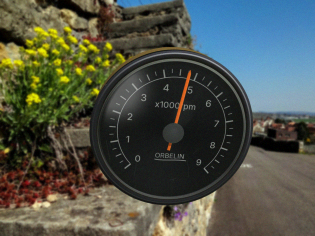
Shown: 4750 rpm
